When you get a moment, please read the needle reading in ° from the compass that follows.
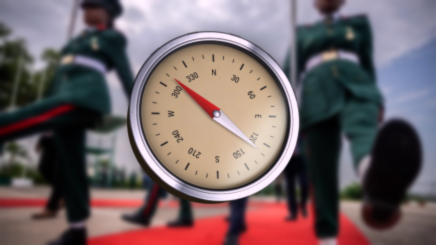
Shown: 310 °
